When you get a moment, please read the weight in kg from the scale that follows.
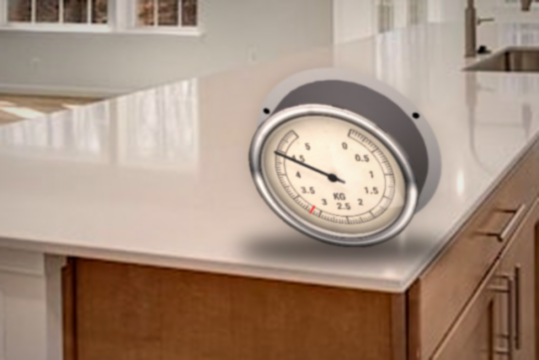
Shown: 4.5 kg
